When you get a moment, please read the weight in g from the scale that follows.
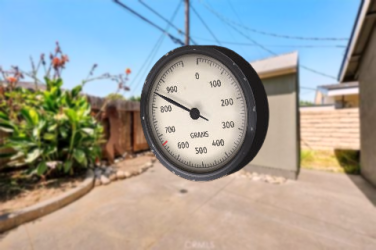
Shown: 850 g
